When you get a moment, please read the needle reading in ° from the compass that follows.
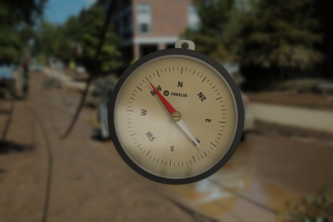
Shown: 315 °
